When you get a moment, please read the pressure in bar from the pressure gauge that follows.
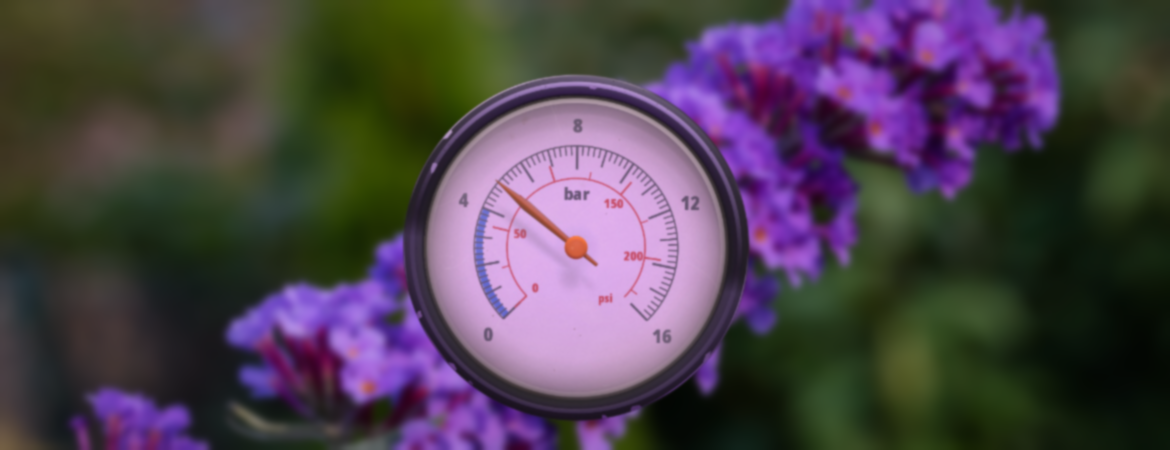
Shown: 5 bar
